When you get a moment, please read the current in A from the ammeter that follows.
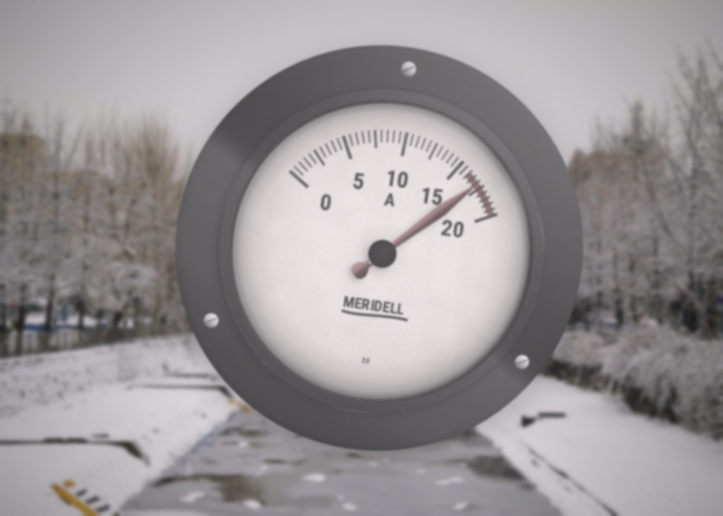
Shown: 17 A
